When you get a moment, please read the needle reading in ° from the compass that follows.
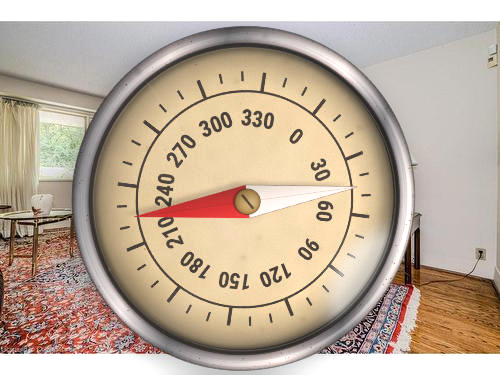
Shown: 225 °
